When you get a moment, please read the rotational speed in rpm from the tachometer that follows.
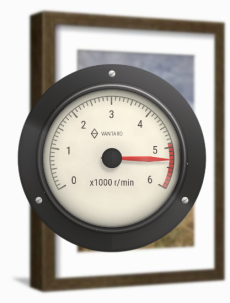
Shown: 5300 rpm
